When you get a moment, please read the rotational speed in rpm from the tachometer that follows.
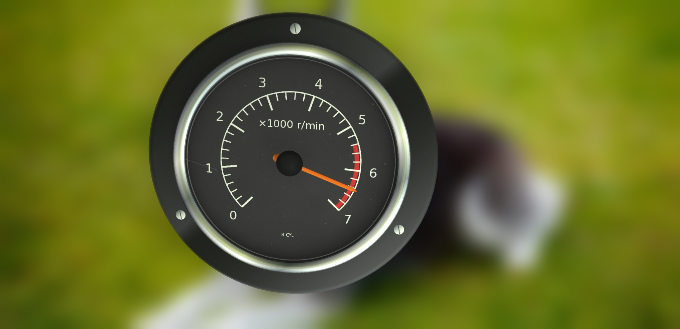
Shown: 6400 rpm
